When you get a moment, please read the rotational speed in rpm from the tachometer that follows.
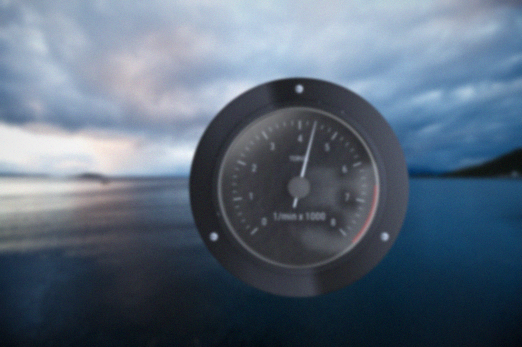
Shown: 4400 rpm
